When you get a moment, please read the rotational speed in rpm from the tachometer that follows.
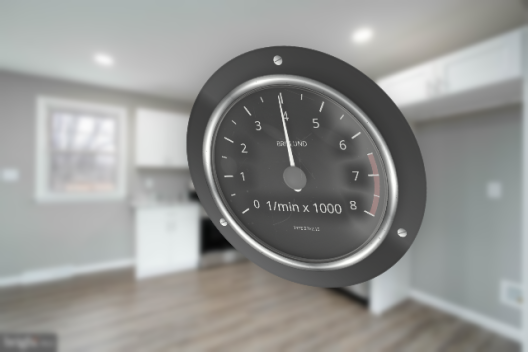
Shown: 4000 rpm
